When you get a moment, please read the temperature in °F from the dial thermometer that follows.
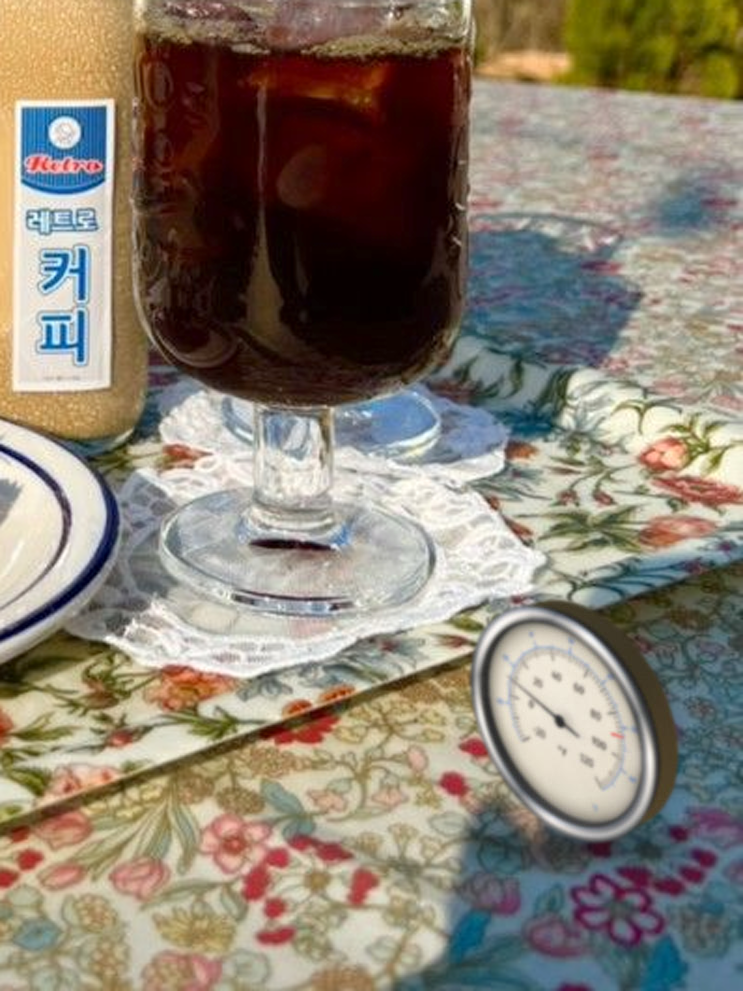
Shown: 10 °F
